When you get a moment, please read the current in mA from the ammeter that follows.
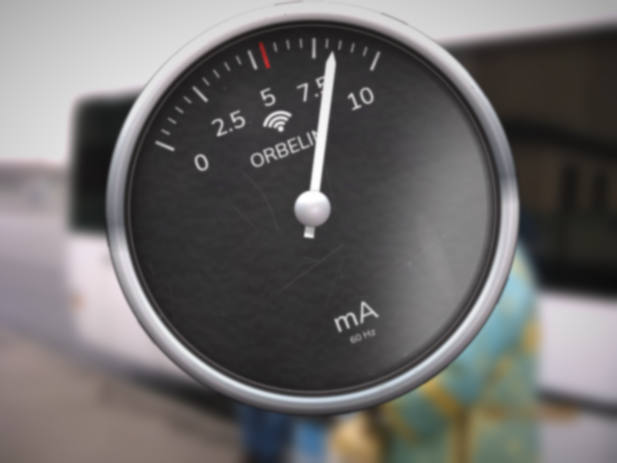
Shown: 8.25 mA
